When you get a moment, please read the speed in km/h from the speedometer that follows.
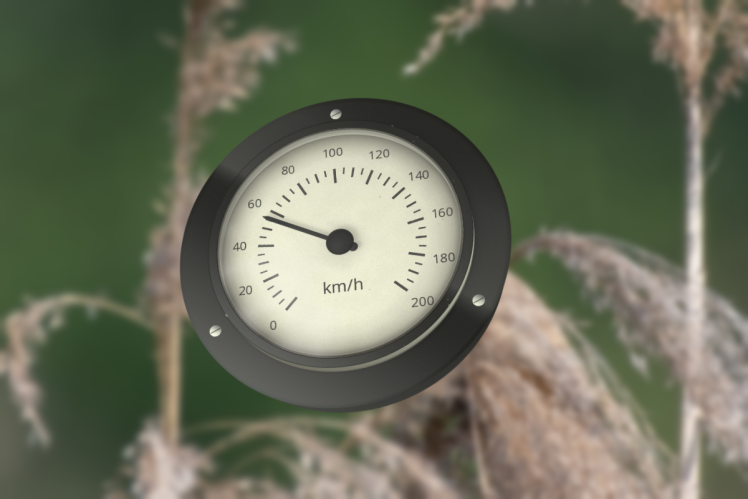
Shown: 55 km/h
